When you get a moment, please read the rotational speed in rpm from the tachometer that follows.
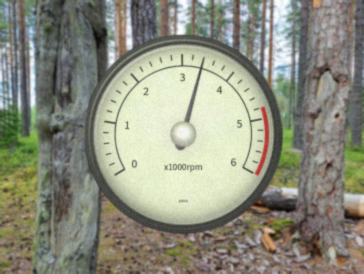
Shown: 3400 rpm
